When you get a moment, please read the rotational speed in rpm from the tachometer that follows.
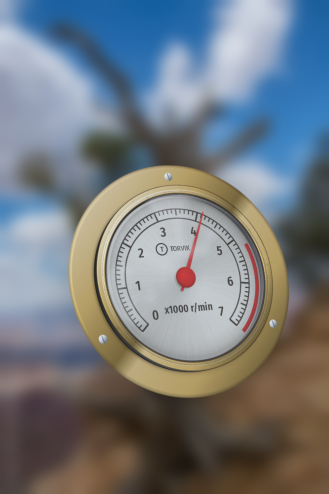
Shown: 4100 rpm
